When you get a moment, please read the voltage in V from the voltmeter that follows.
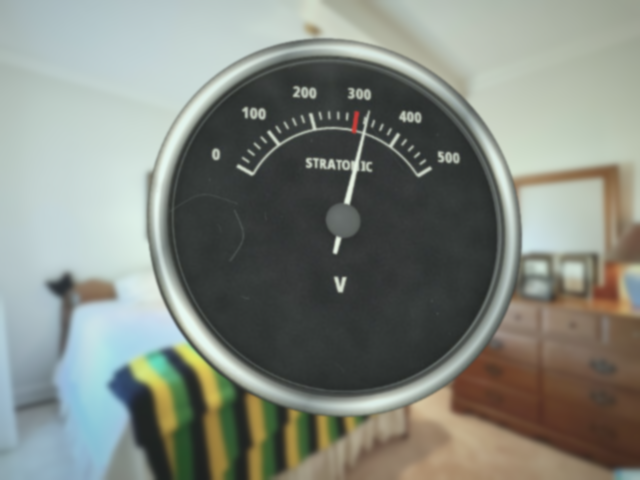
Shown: 320 V
